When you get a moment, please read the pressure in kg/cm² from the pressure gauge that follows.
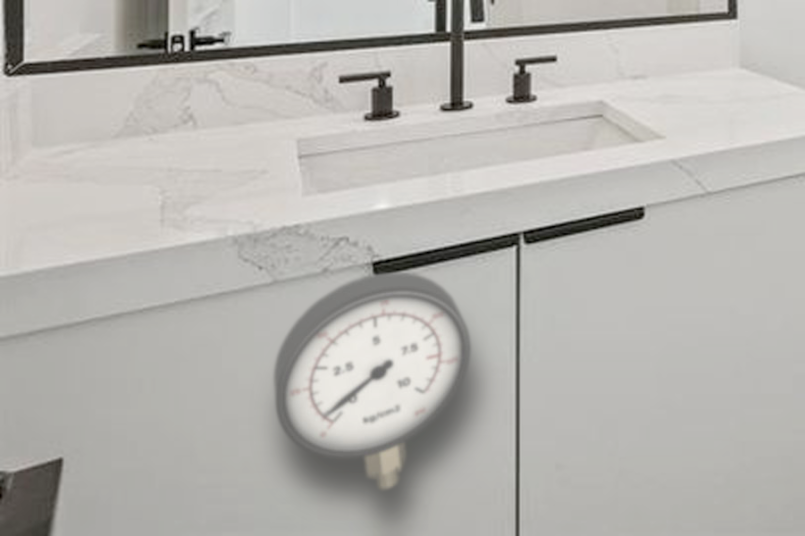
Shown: 0.5 kg/cm²
